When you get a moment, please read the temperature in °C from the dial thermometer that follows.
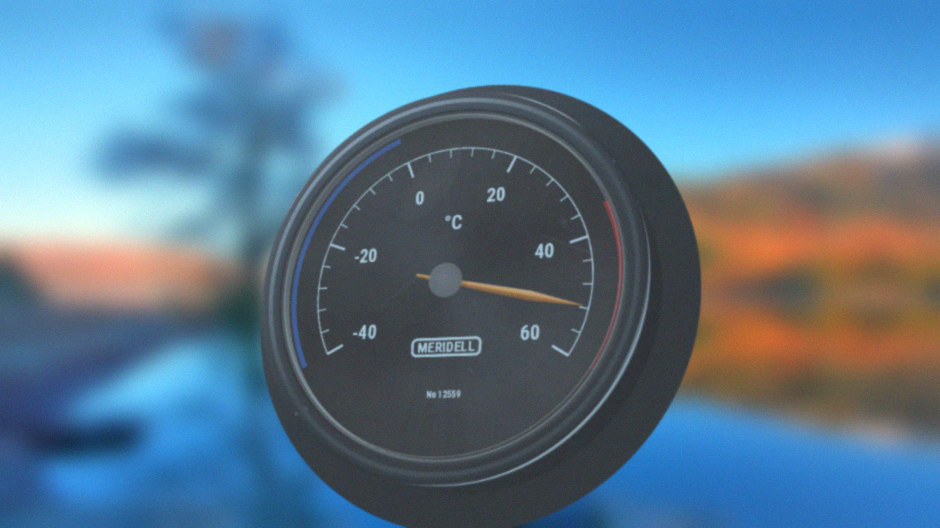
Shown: 52 °C
